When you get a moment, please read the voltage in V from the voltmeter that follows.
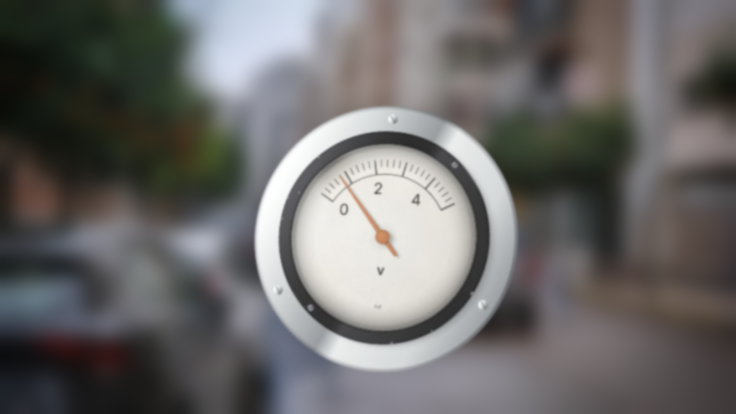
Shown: 0.8 V
